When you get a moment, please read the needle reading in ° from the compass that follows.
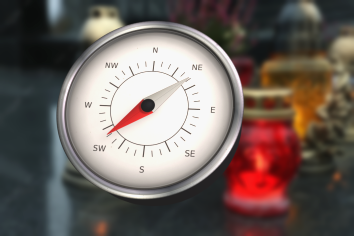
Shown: 230 °
